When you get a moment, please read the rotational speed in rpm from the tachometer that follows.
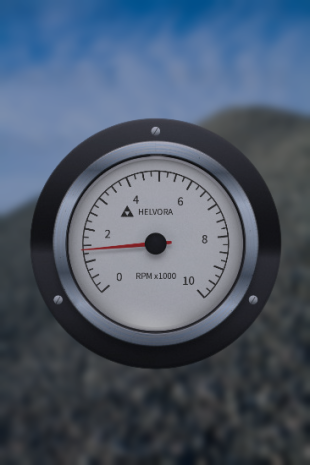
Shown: 1375 rpm
